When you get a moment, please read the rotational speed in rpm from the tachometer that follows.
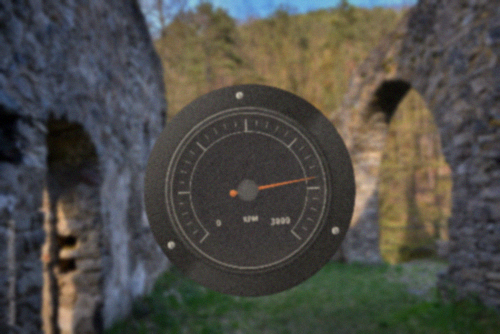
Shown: 2400 rpm
